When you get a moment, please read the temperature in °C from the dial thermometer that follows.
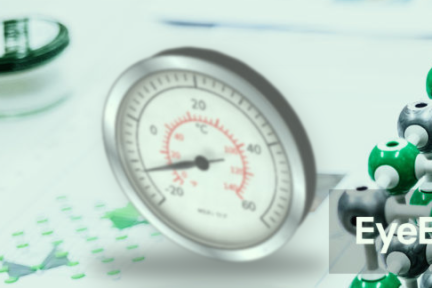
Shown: -12 °C
